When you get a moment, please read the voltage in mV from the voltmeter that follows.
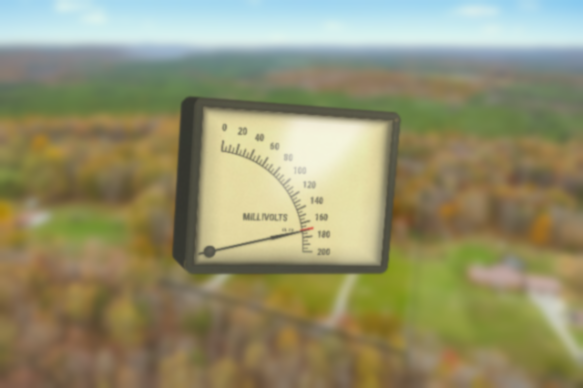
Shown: 170 mV
